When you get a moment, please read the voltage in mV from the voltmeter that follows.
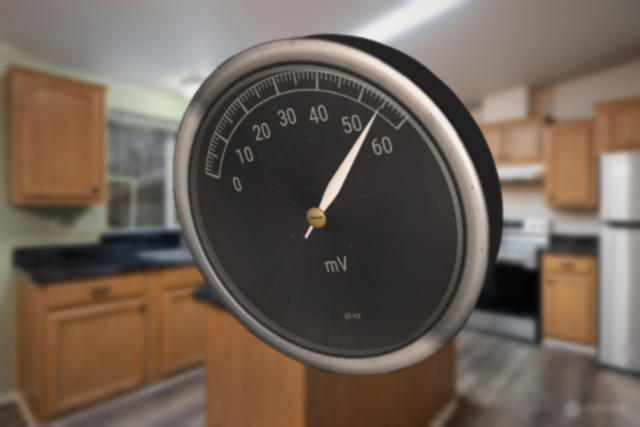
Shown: 55 mV
